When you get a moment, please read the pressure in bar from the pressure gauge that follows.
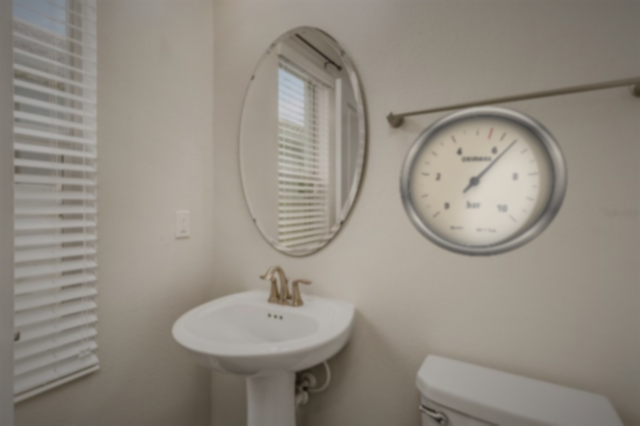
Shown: 6.5 bar
